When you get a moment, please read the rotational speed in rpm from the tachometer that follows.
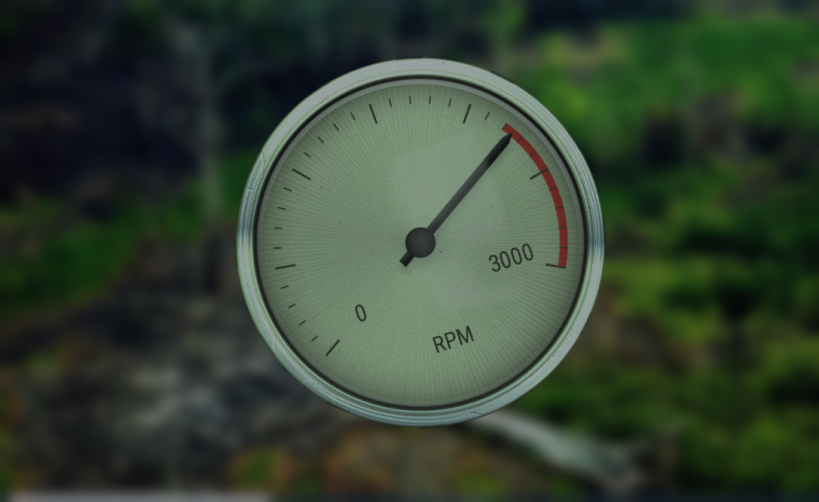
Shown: 2250 rpm
